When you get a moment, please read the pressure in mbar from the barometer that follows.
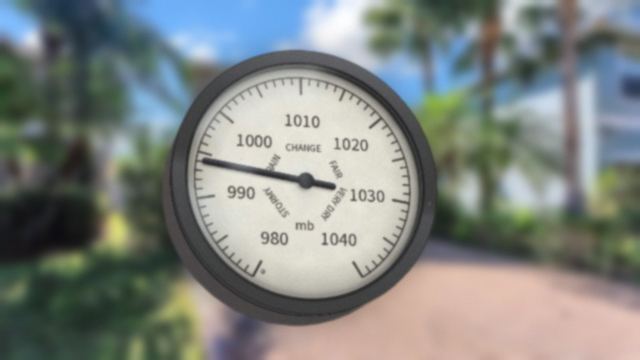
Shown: 994 mbar
